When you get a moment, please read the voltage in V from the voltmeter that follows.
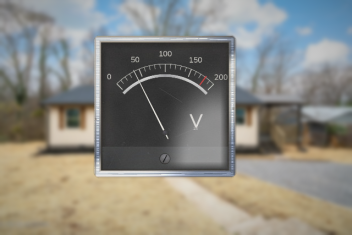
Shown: 40 V
